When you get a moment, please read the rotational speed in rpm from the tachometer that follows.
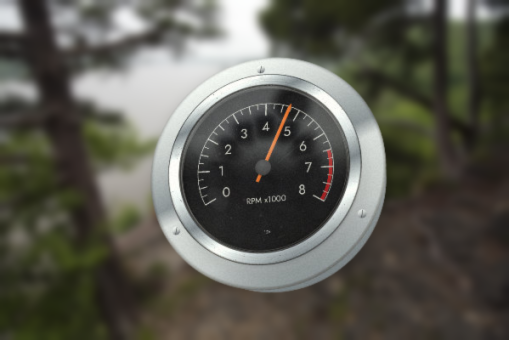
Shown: 4750 rpm
